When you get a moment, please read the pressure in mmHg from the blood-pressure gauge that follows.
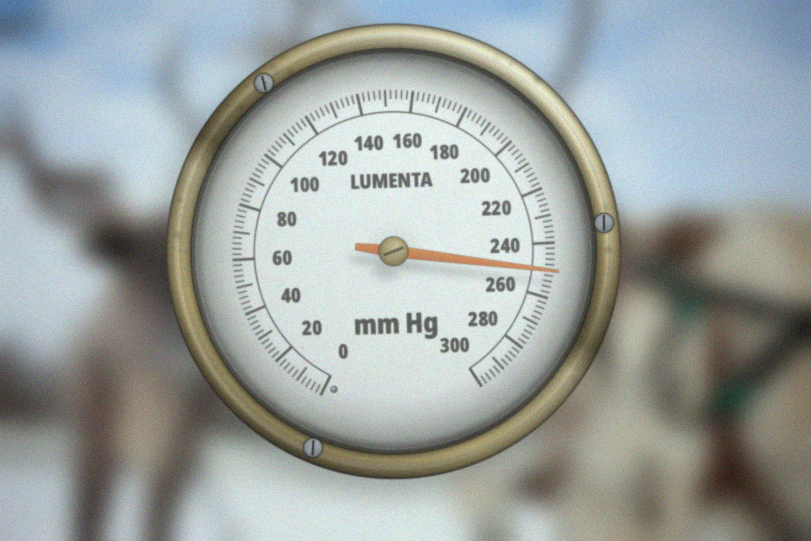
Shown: 250 mmHg
